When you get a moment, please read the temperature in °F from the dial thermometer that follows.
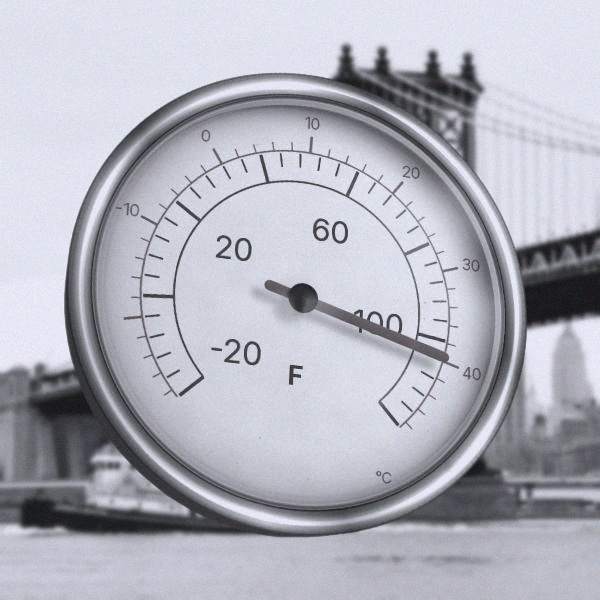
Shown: 104 °F
